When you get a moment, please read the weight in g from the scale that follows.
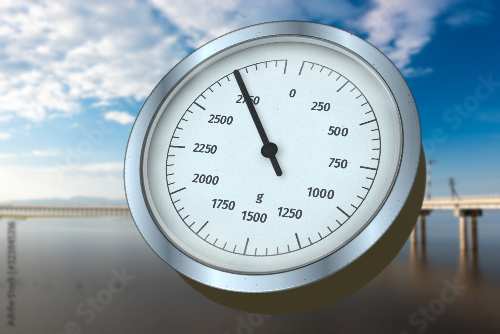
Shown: 2750 g
